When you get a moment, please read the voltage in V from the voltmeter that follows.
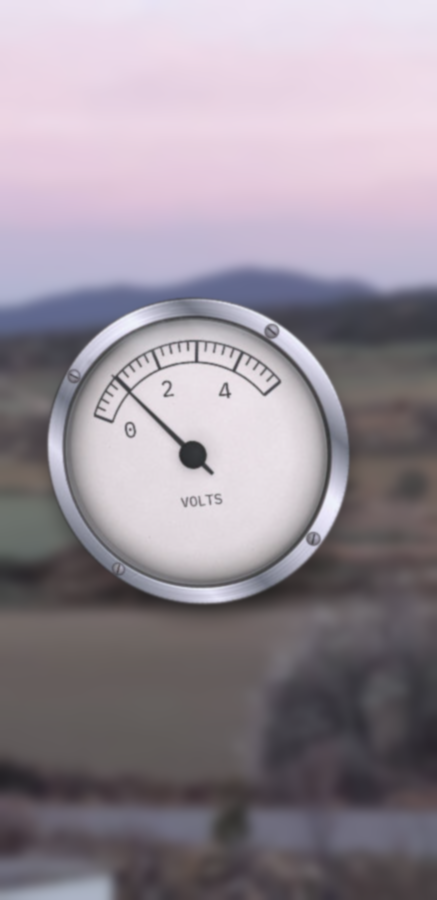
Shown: 1 V
